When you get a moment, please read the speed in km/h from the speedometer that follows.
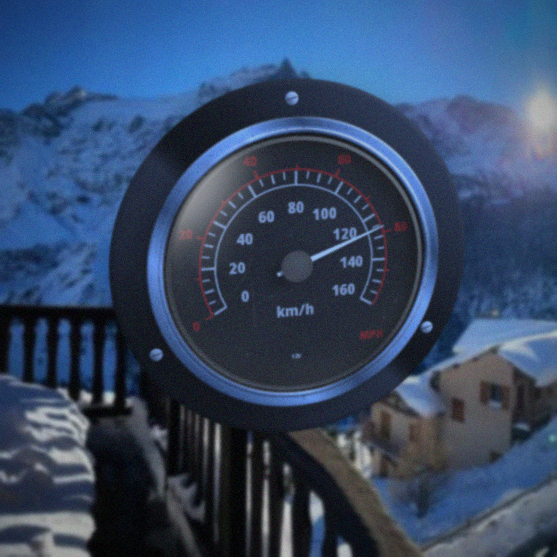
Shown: 125 km/h
